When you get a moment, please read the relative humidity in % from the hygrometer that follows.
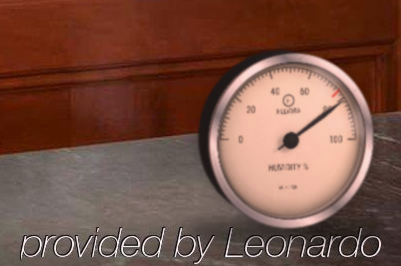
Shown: 80 %
